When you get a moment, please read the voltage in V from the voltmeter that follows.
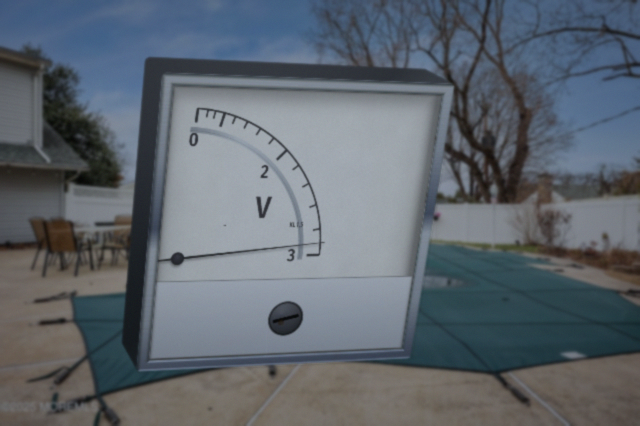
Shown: 2.9 V
